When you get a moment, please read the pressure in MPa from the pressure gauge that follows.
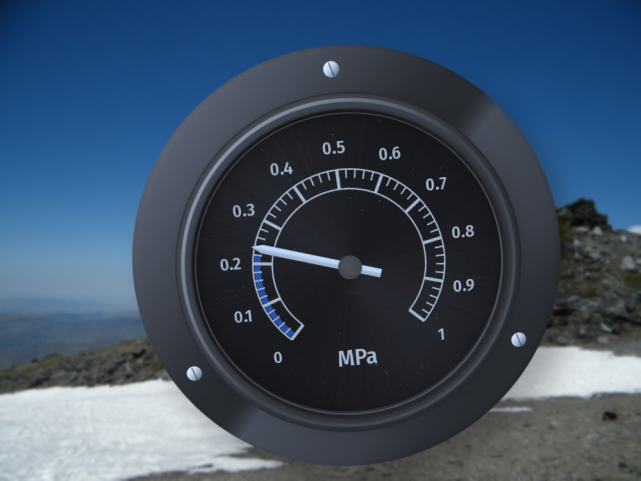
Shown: 0.24 MPa
